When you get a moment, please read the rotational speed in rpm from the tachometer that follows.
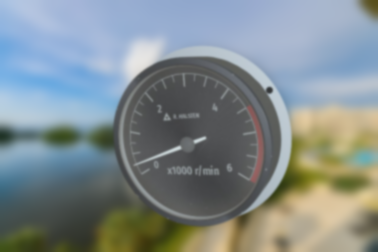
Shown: 250 rpm
